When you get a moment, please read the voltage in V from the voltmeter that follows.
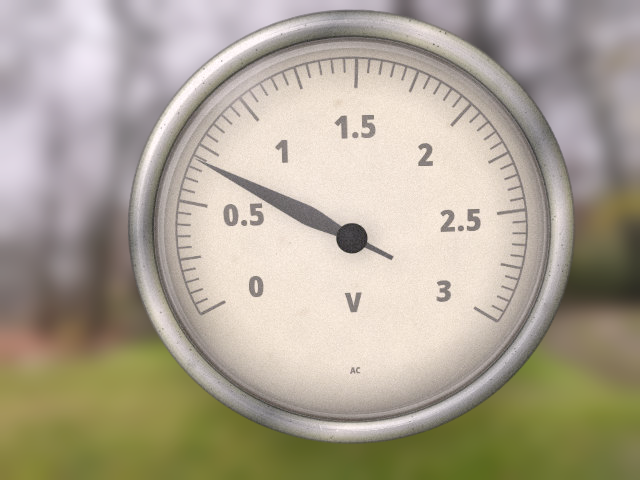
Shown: 0.7 V
